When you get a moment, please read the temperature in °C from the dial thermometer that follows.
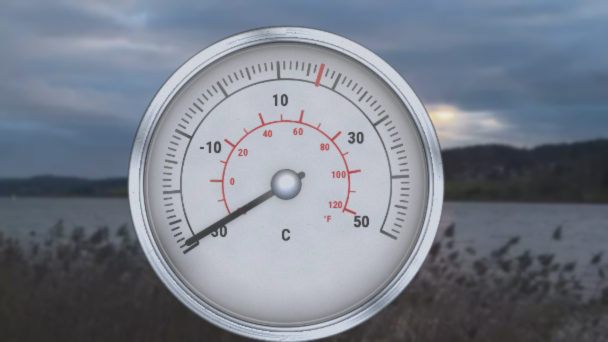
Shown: -29 °C
